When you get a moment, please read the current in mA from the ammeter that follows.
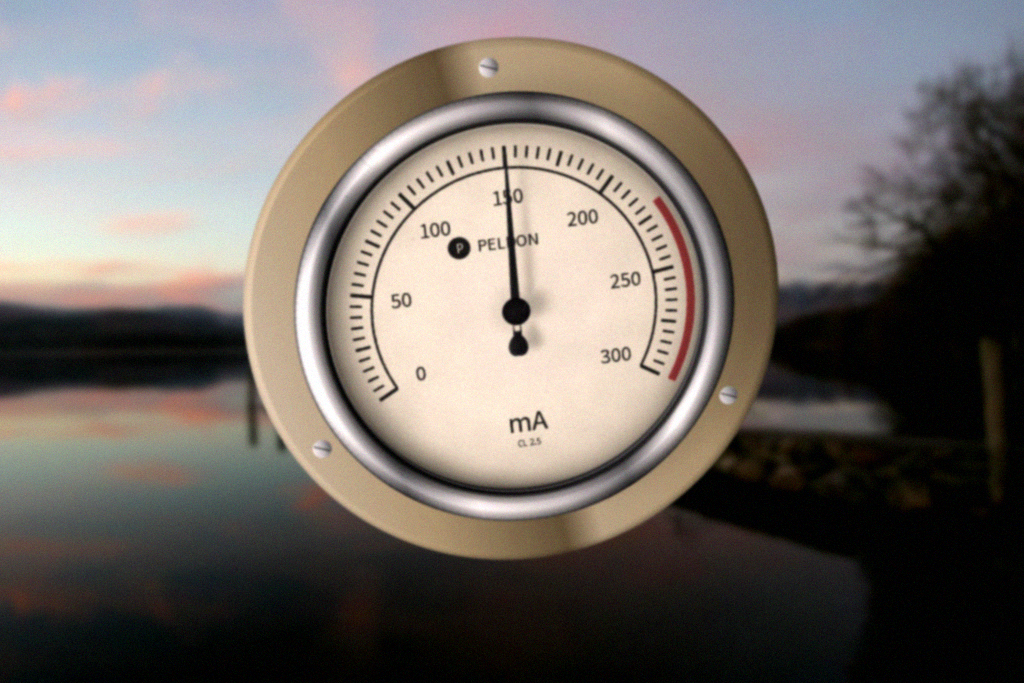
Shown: 150 mA
